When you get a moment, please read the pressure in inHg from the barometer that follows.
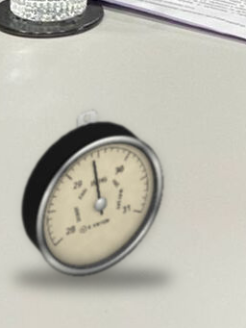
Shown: 29.4 inHg
